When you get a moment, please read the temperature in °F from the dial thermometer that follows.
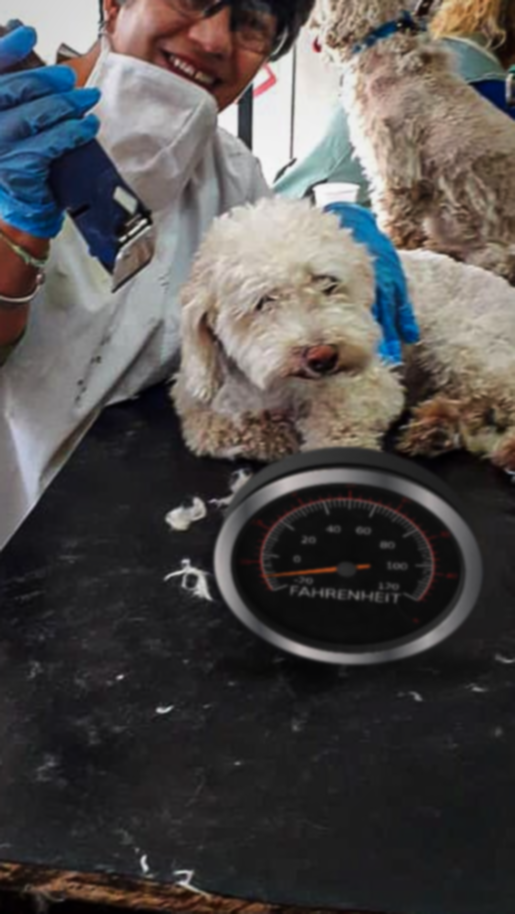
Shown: -10 °F
